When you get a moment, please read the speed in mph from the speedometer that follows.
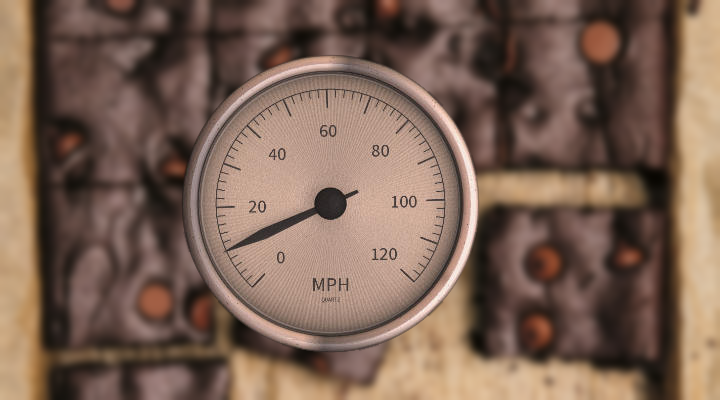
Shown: 10 mph
